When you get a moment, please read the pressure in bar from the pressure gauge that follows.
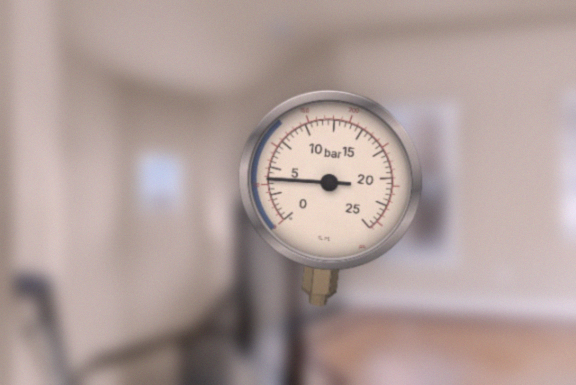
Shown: 4 bar
